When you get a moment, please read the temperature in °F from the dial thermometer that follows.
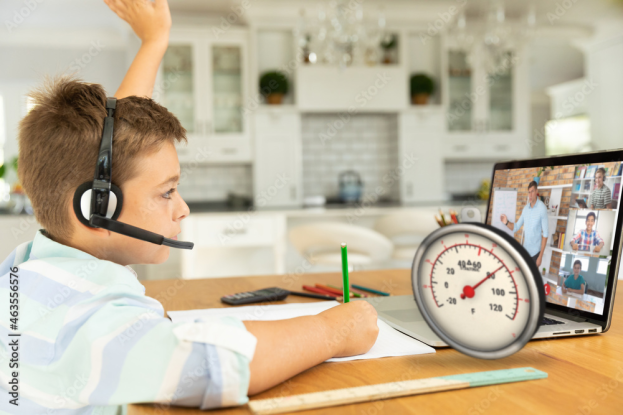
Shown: 80 °F
